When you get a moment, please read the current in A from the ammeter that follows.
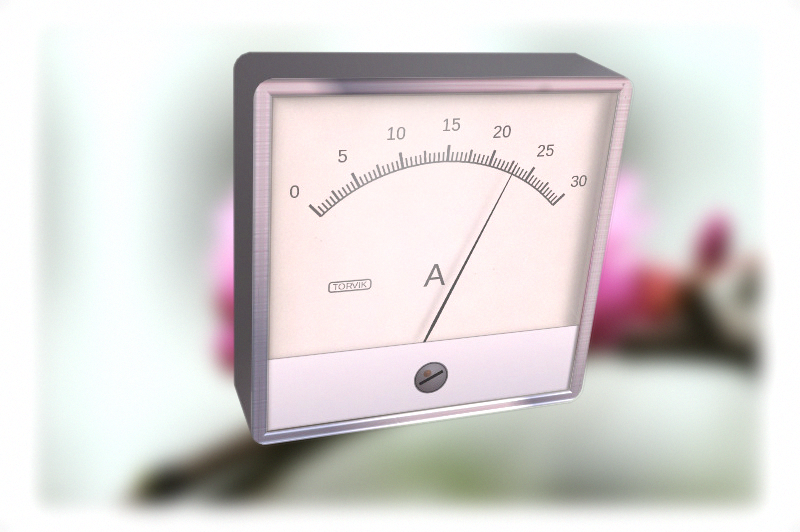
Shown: 22.5 A
